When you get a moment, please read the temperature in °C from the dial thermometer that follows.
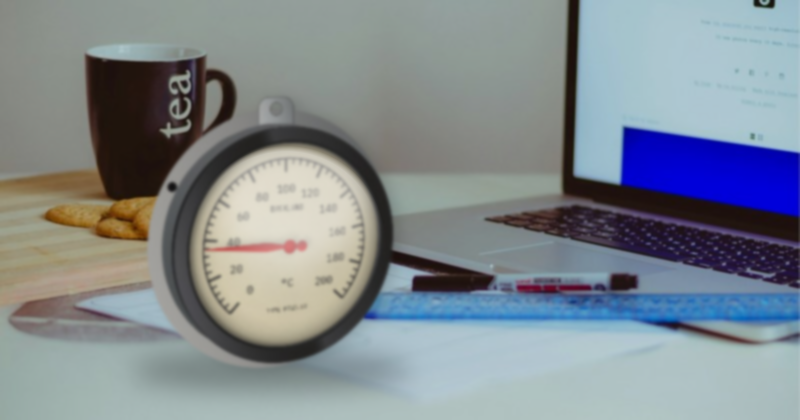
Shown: 36 °C
